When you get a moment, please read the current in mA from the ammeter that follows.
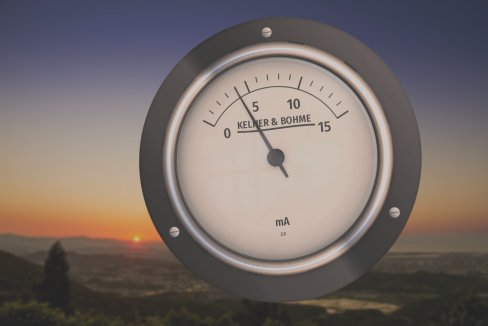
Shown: 4 mA
